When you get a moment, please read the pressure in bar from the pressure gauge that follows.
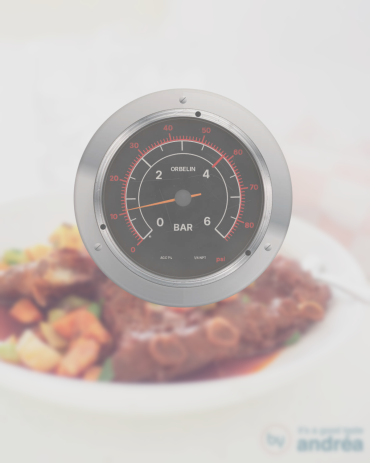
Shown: 0.75 bar
